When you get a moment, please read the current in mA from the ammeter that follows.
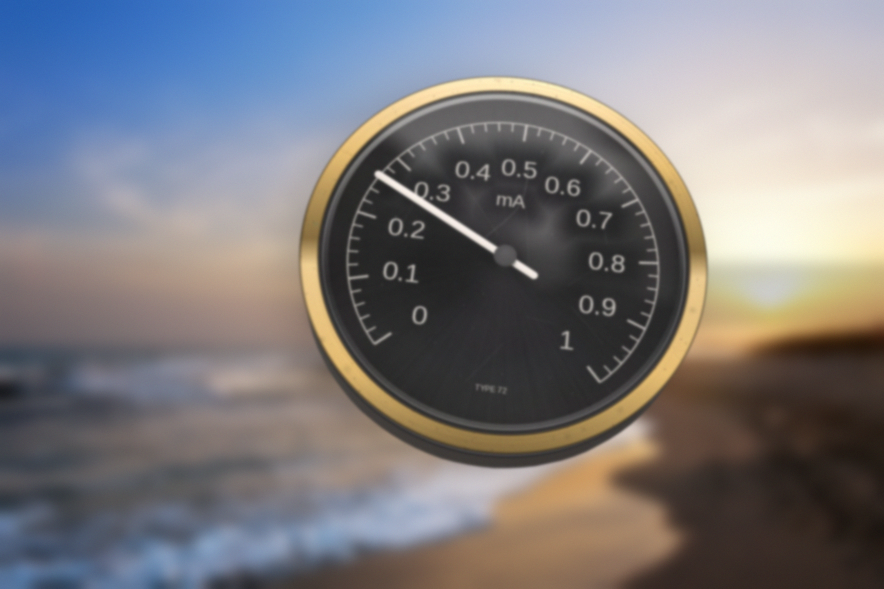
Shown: 0.26 mA
